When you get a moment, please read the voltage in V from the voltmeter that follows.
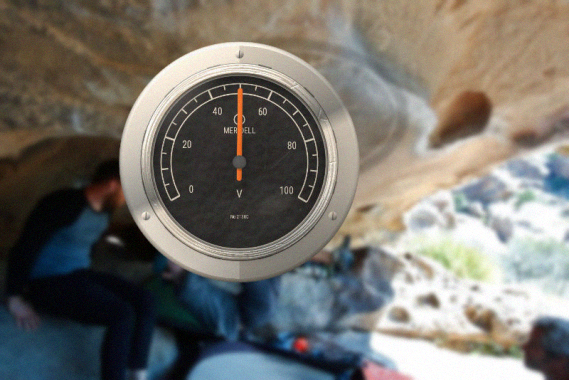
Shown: 50 V
